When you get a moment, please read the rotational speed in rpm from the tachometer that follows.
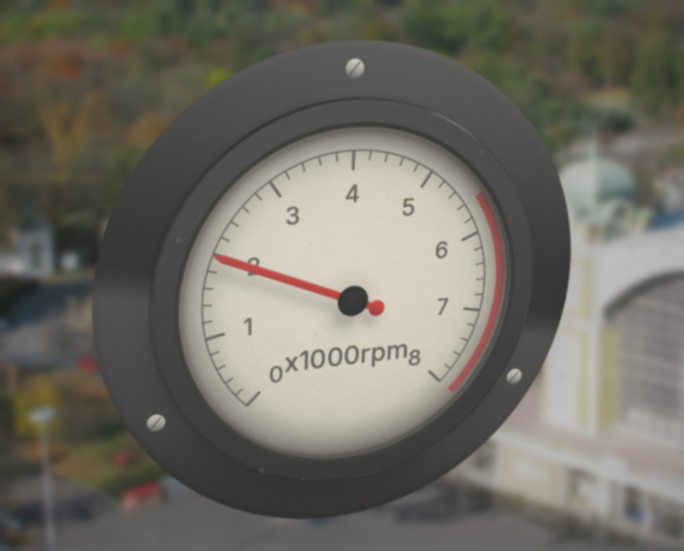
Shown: 2000 rpm
